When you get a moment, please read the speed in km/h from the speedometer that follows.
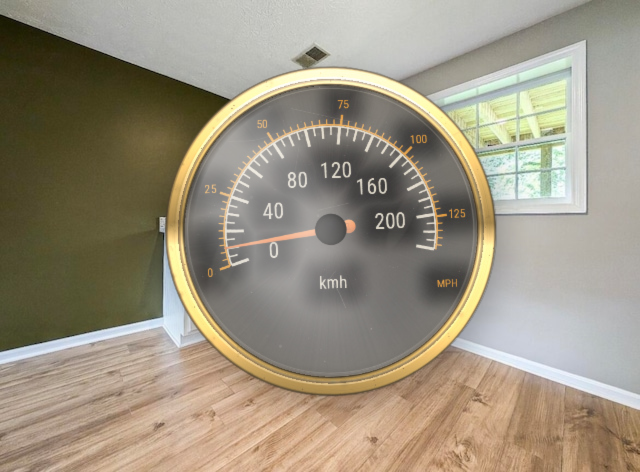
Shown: 10 km/h
